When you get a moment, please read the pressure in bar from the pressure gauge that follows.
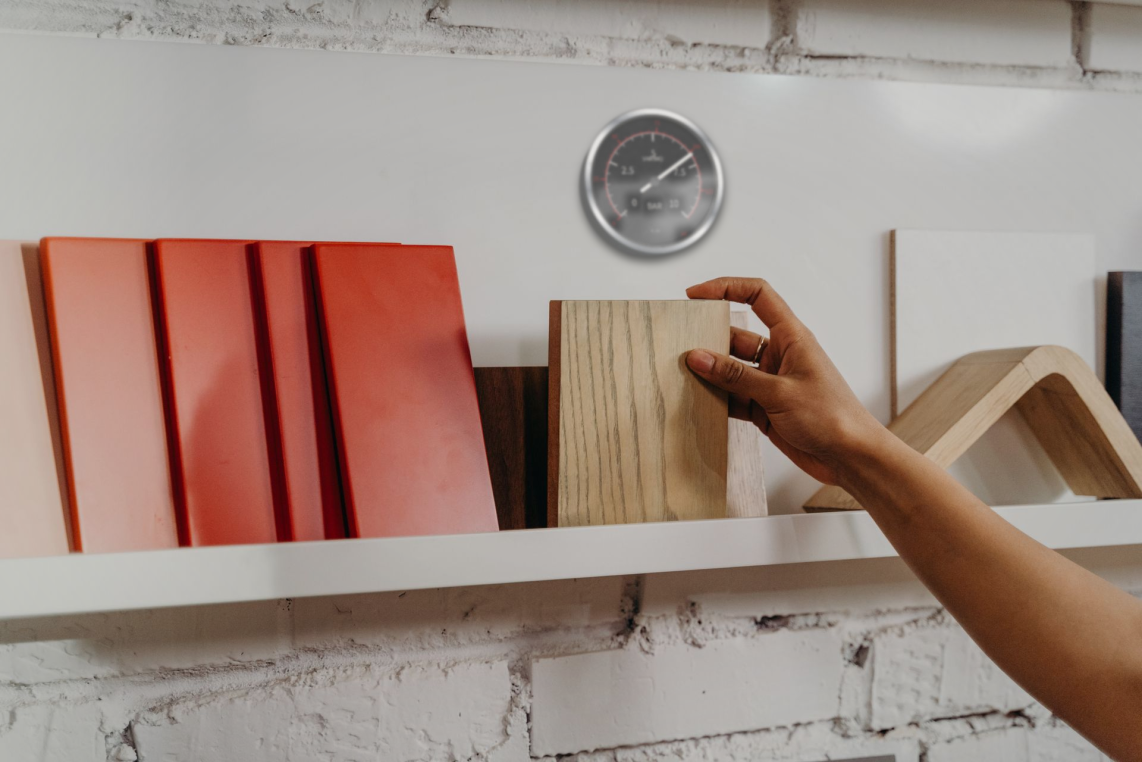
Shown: 7 bar
